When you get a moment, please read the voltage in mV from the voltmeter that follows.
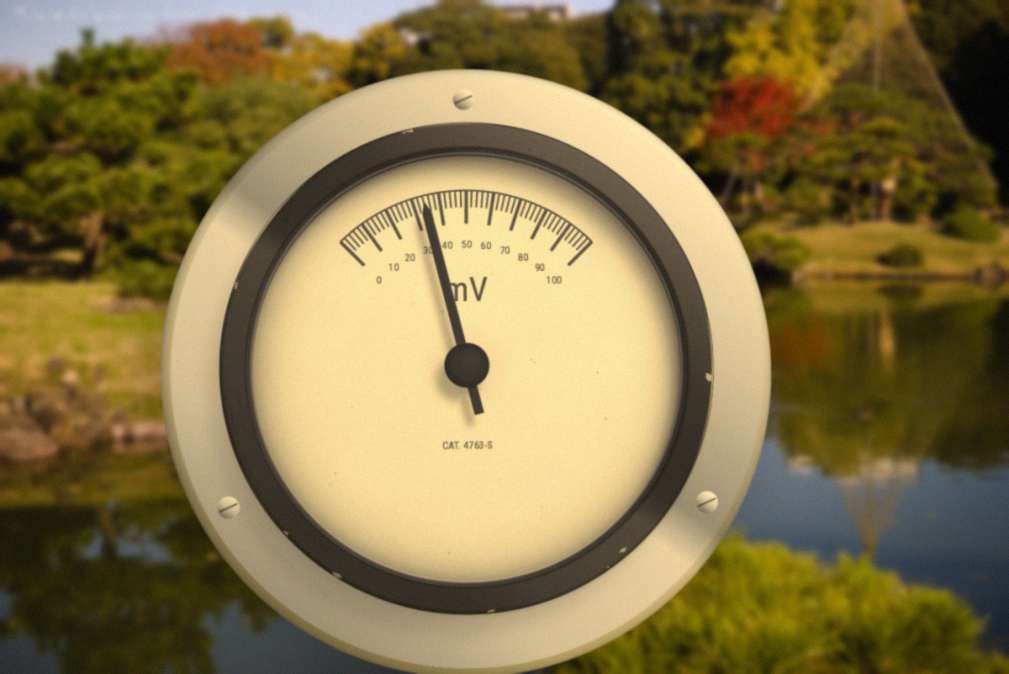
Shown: 34 mV
